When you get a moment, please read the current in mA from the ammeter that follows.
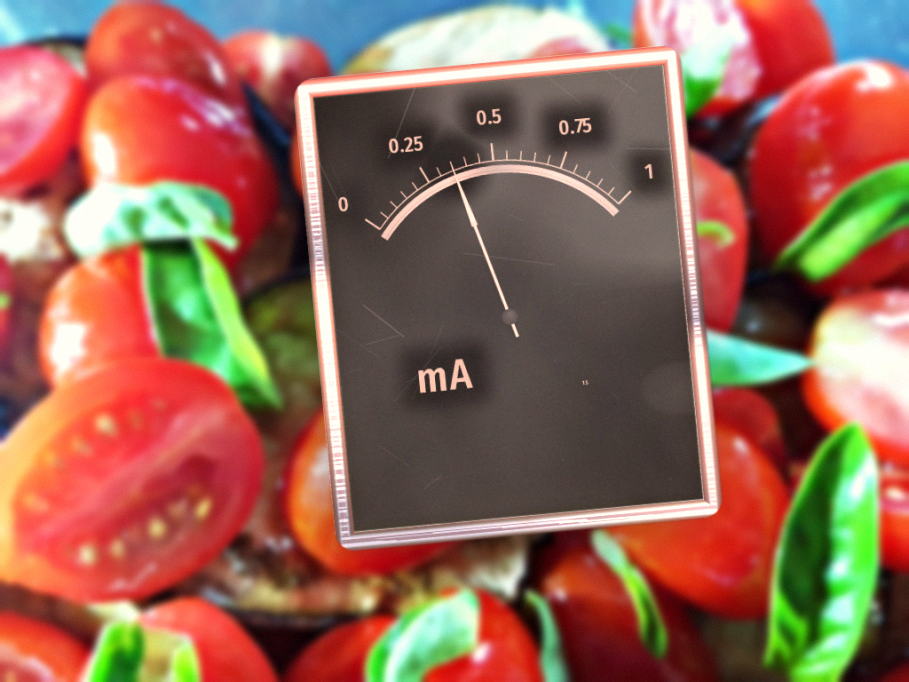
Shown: 0.35 mA
